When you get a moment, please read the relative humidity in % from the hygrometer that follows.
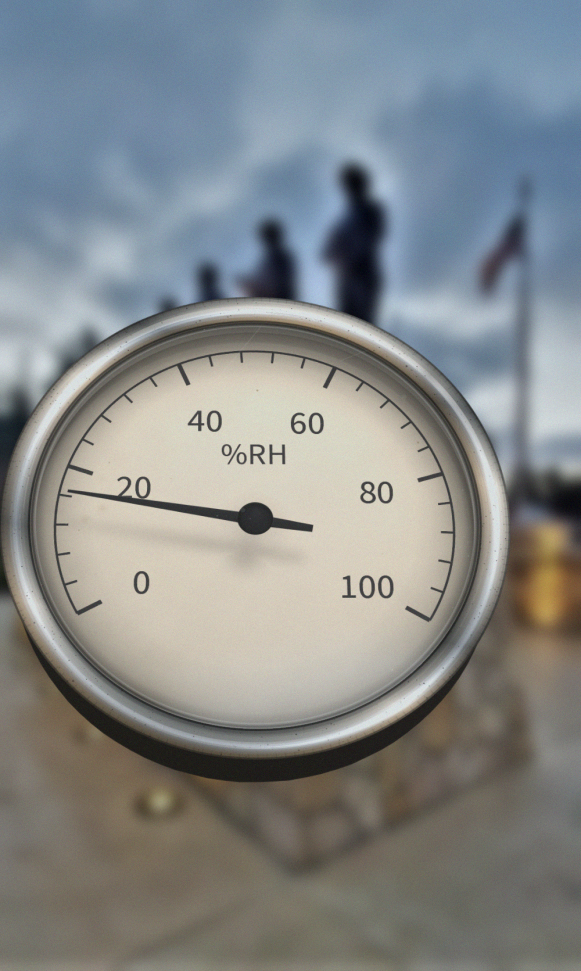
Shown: 16 %
